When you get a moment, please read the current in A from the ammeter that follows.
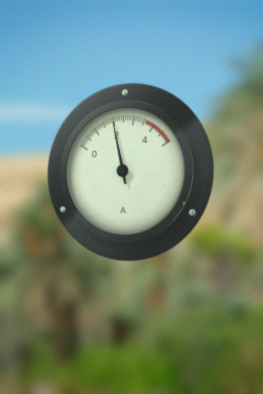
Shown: 2 A
